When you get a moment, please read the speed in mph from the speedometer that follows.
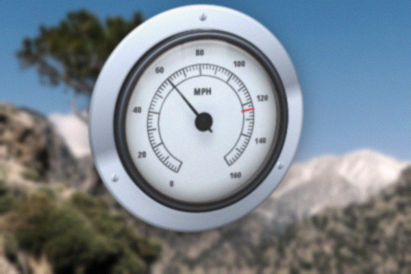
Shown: 60 mph
